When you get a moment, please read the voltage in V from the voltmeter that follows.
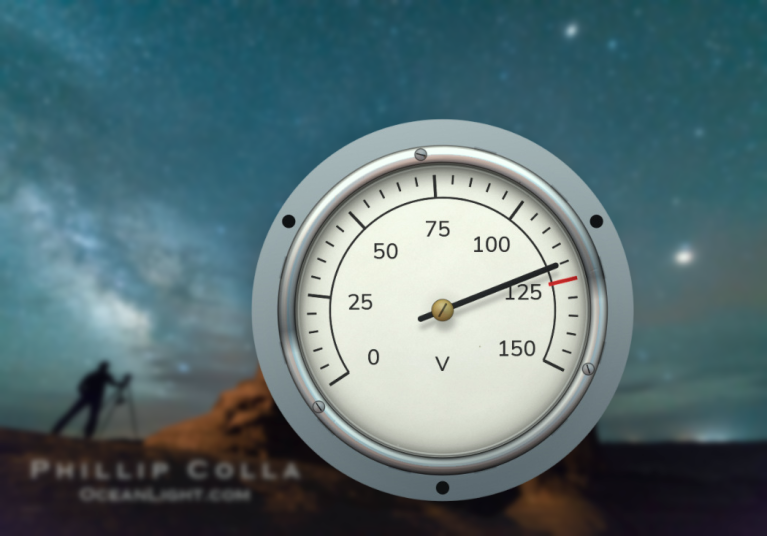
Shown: 120 V
